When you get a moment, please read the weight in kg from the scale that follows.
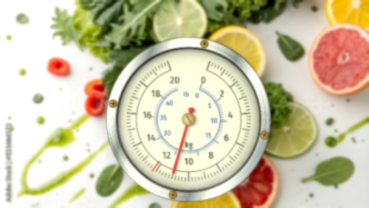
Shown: 11 kg
